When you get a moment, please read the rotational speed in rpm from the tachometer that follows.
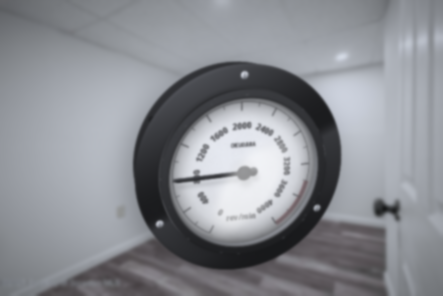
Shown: 800 rpm
